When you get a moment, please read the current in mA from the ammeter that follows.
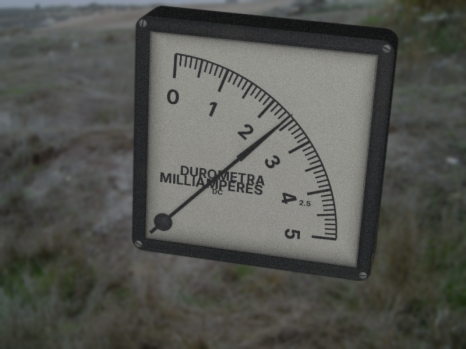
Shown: 2.4 mA
